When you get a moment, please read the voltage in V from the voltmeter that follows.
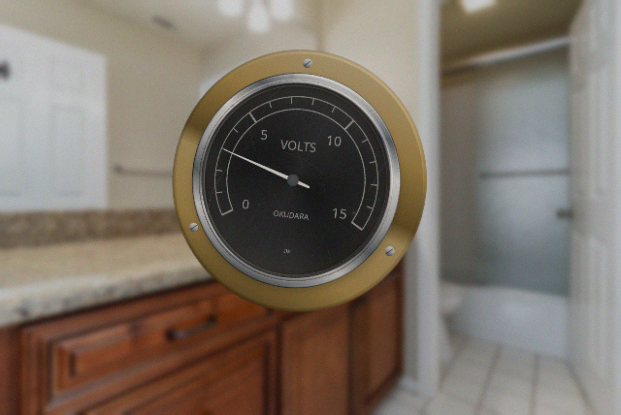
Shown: 3 V
